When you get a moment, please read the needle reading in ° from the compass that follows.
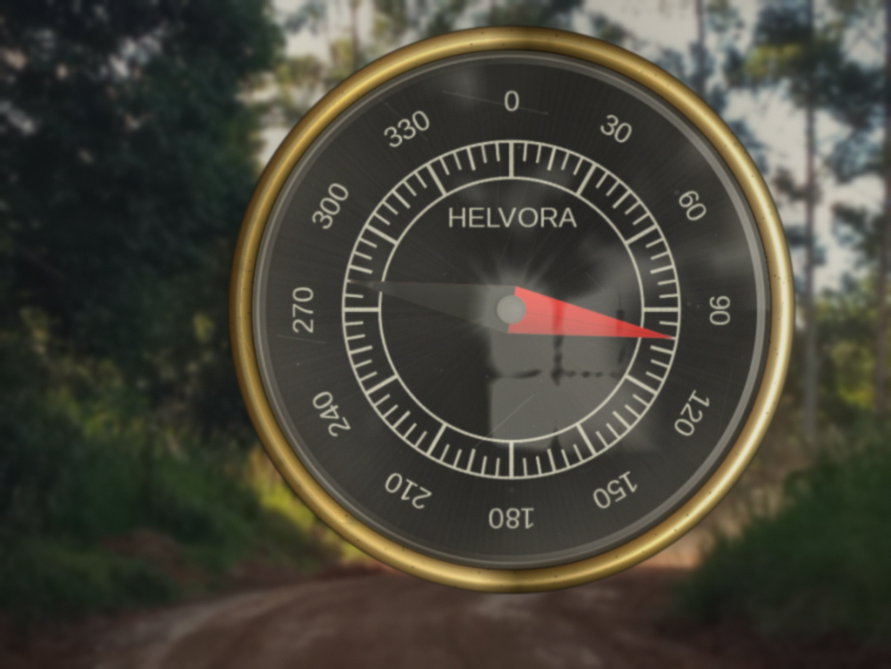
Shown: 100 °
